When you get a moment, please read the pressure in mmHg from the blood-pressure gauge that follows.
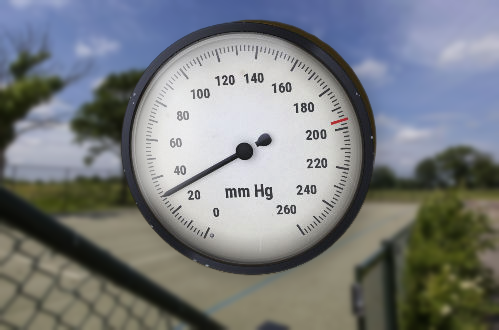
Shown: 30 mmHg
